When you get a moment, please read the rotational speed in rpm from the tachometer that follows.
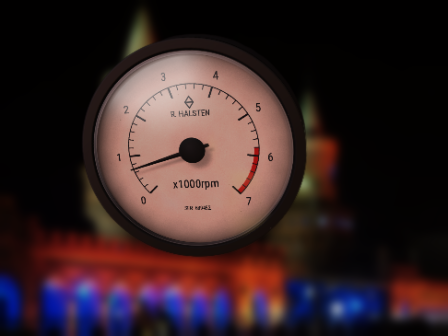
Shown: 700 rpm
